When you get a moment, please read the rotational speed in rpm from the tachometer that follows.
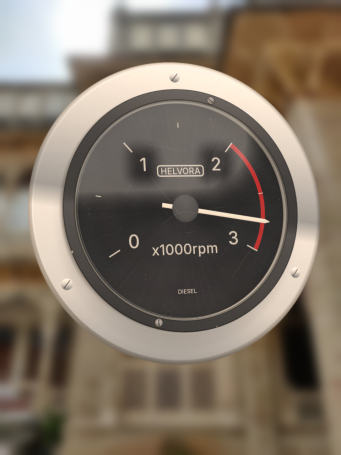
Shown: 2750 rpm
